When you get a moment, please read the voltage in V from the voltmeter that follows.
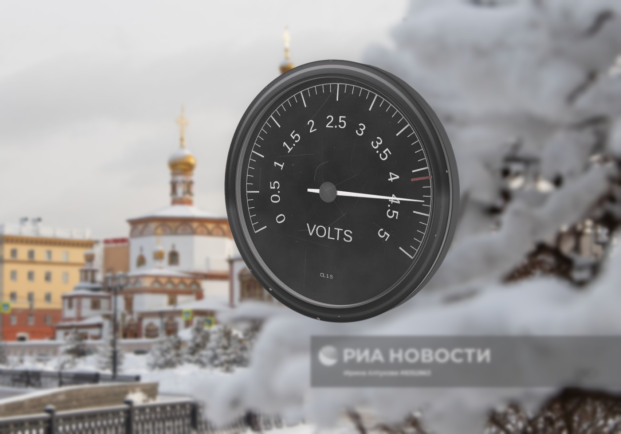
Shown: 4.35 V
